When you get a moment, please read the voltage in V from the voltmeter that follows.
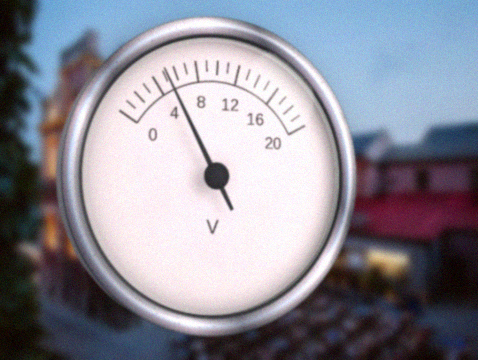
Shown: 5 V
